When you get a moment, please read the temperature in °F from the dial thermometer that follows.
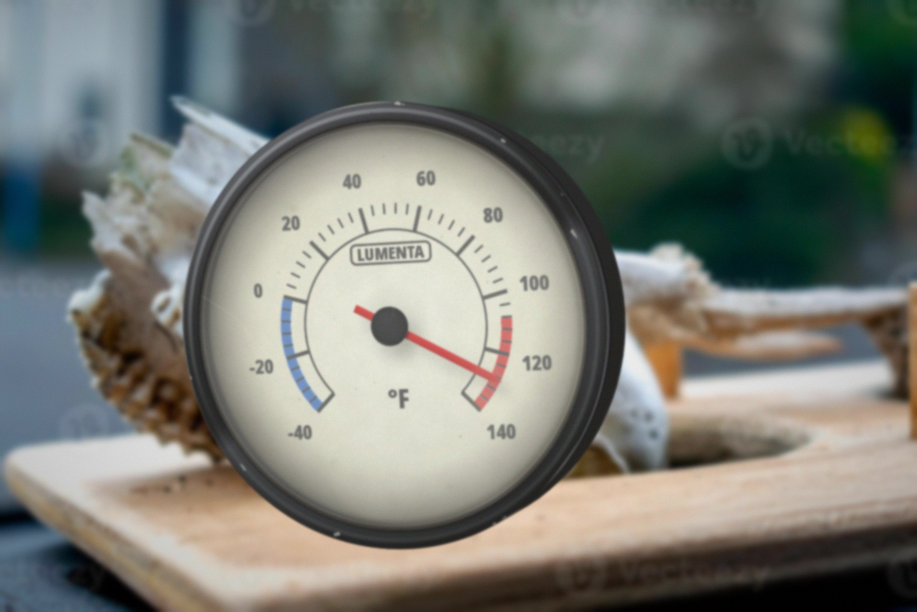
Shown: 128 °F
